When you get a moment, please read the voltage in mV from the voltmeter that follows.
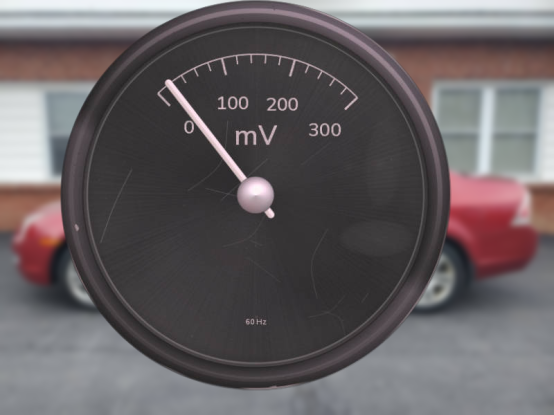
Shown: 20 mV
